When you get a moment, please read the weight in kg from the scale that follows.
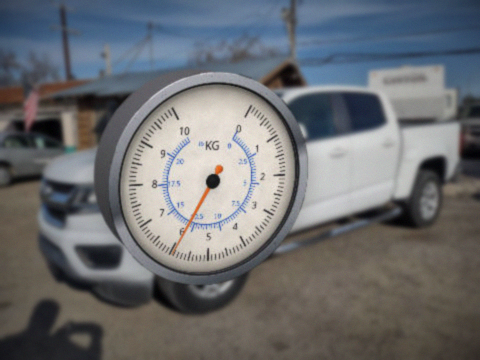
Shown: 6 kg
